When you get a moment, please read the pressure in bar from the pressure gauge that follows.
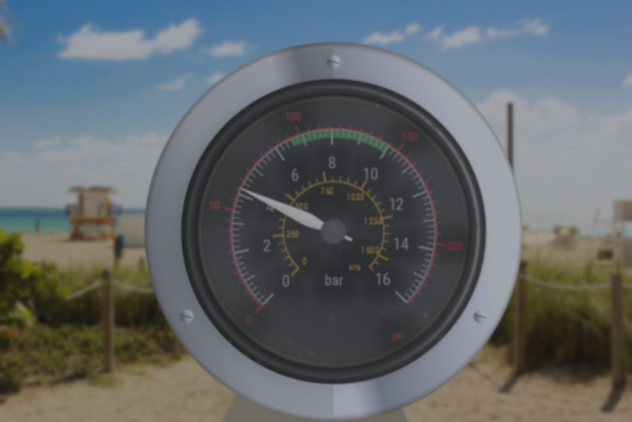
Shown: 4.2 bar
